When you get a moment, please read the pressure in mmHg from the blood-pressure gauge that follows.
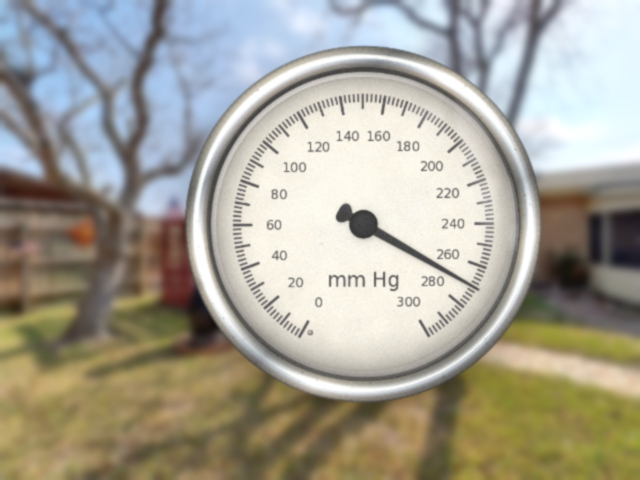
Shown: 270 mmHg
